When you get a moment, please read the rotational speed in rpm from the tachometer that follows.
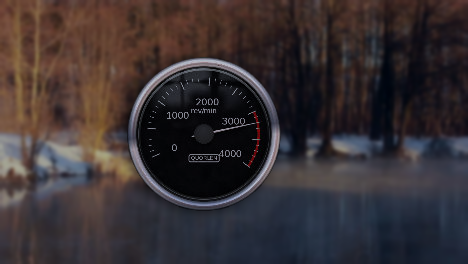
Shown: 3200 rpm
